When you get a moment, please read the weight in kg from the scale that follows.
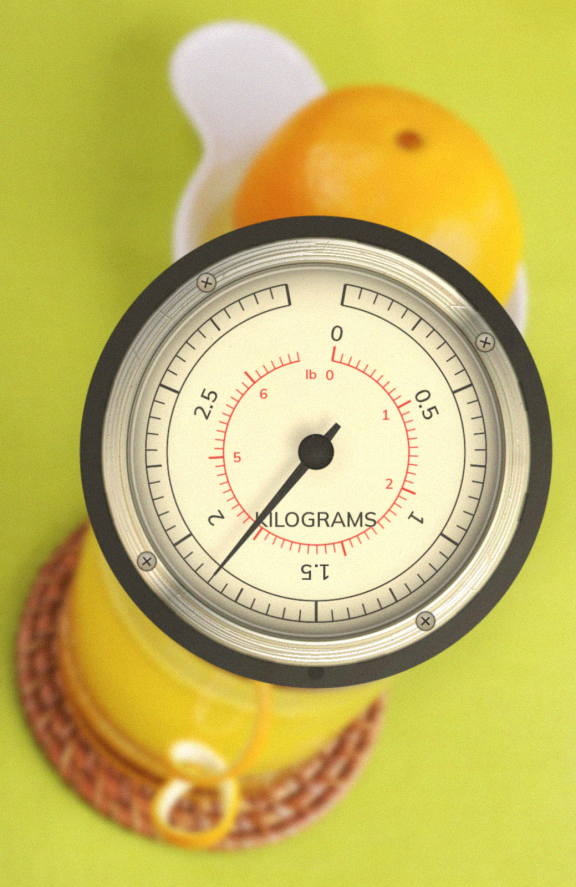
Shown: 1.85 kg
